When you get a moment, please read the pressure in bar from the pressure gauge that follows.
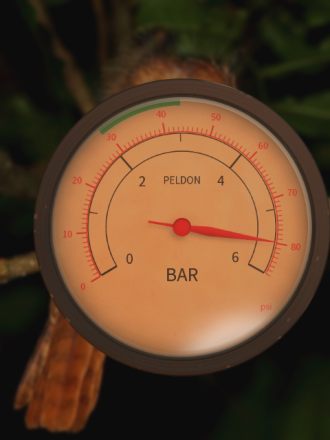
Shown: 5.5 bar
